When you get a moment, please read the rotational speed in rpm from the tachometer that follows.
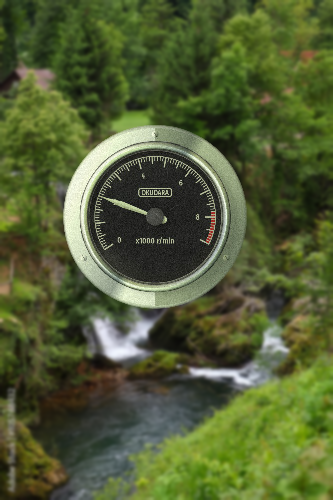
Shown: 2000 rpm
